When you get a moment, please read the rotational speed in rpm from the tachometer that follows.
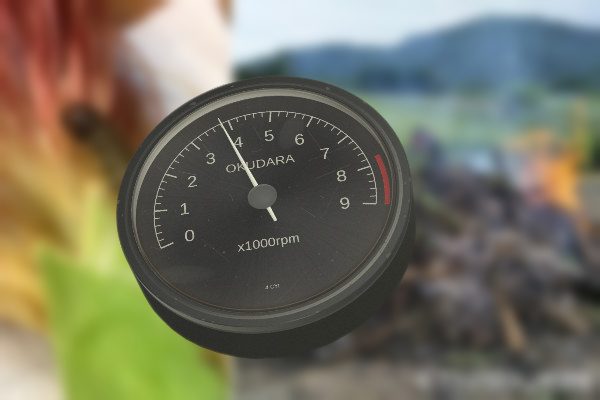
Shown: 3800 rpm
